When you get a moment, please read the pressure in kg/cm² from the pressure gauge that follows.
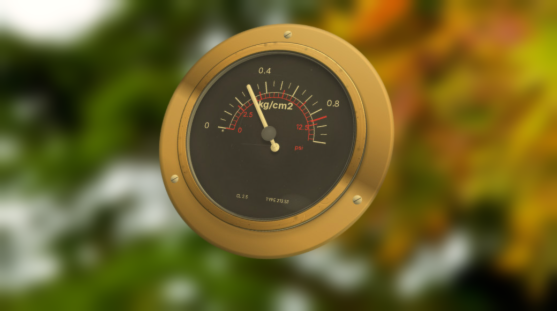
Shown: 0.3 kg/cm²
